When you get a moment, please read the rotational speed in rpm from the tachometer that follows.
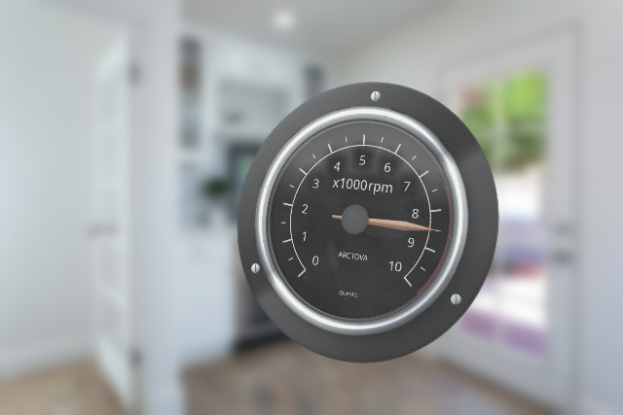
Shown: 8500 rpm
